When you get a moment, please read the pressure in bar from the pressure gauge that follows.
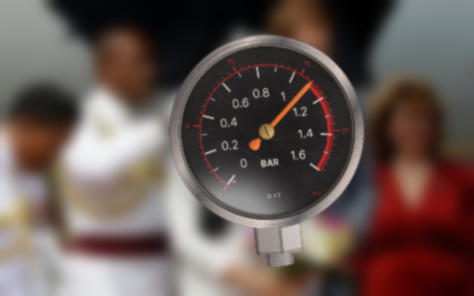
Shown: 1.1 bar
